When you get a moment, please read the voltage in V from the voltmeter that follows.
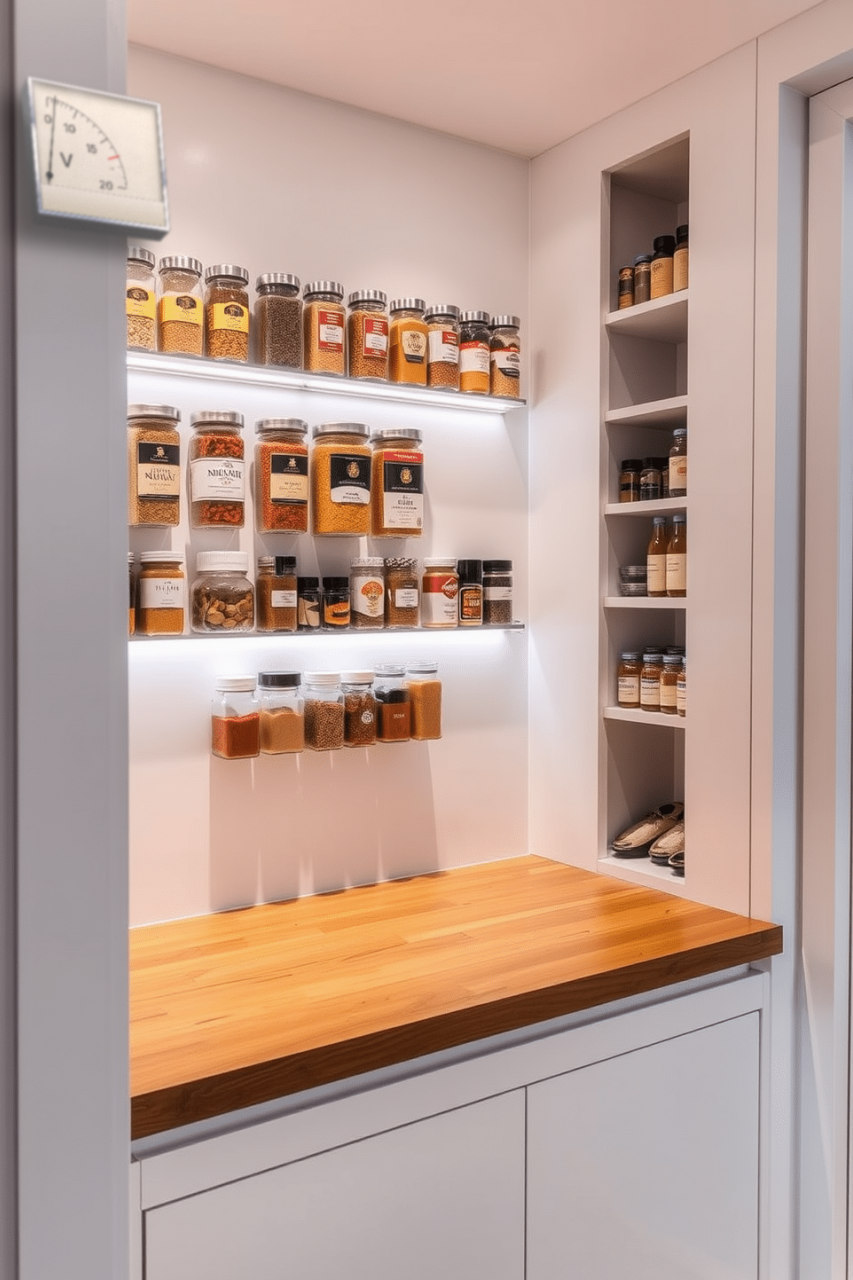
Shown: 5 V
